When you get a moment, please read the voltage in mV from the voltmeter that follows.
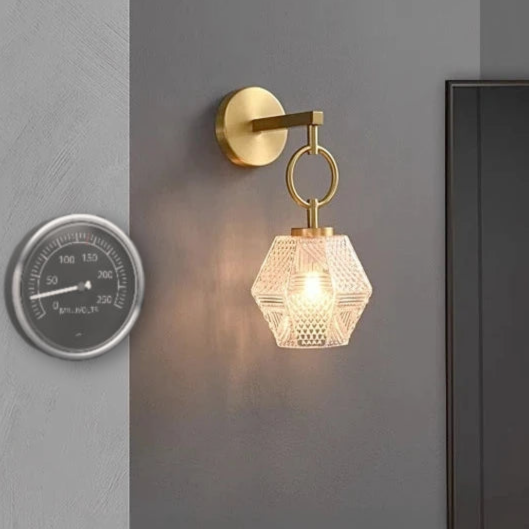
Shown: 25 mV
